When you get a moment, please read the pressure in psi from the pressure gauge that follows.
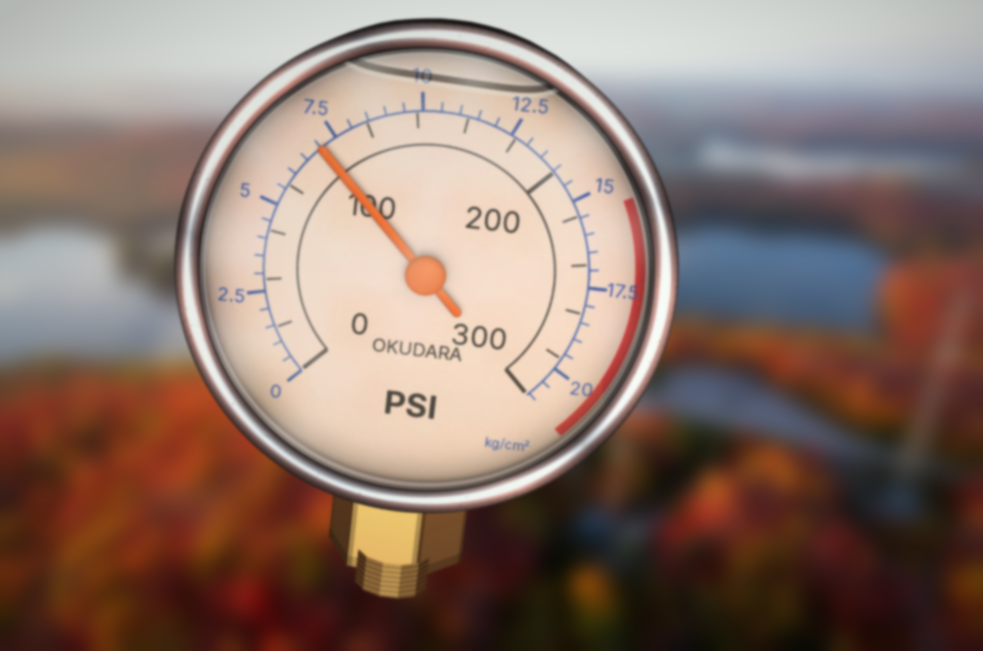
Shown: 100 psi
